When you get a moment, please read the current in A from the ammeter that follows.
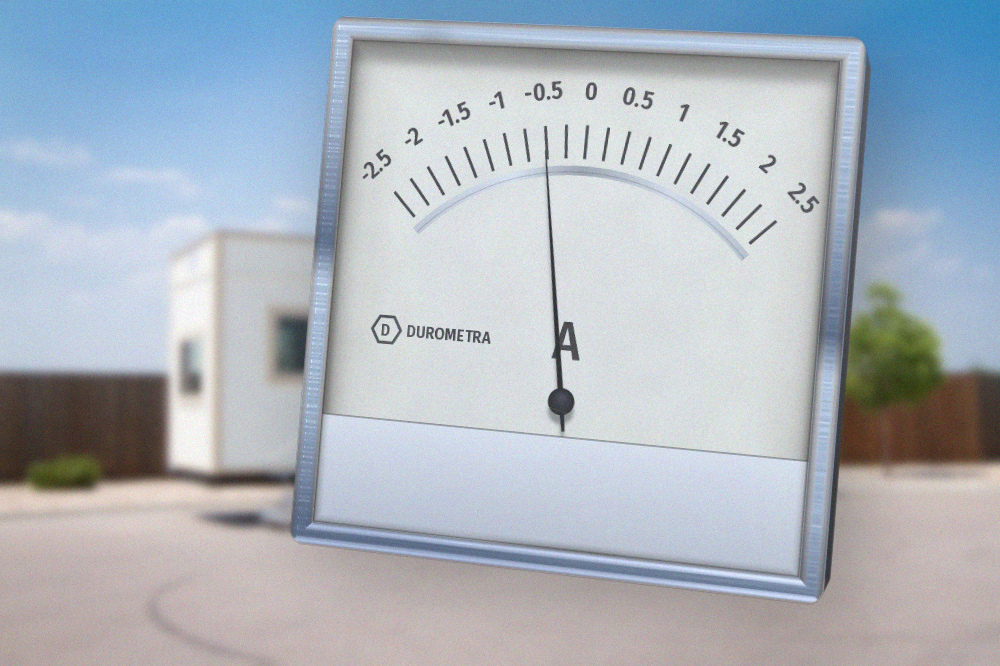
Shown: -0.5 A
